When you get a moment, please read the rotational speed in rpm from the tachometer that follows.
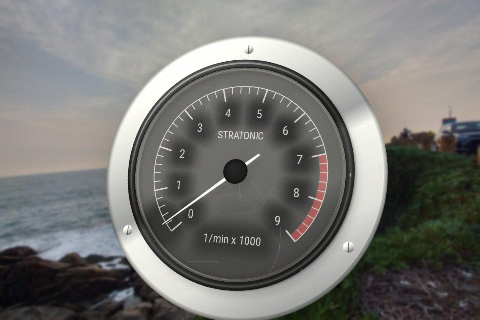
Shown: 200 rpm
